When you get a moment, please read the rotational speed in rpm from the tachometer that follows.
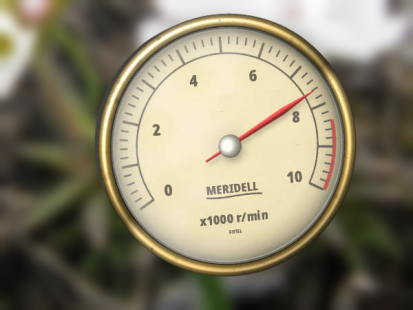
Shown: 7600 rpm
